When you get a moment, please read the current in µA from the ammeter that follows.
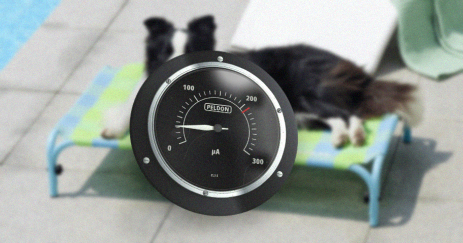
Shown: 30 µA
